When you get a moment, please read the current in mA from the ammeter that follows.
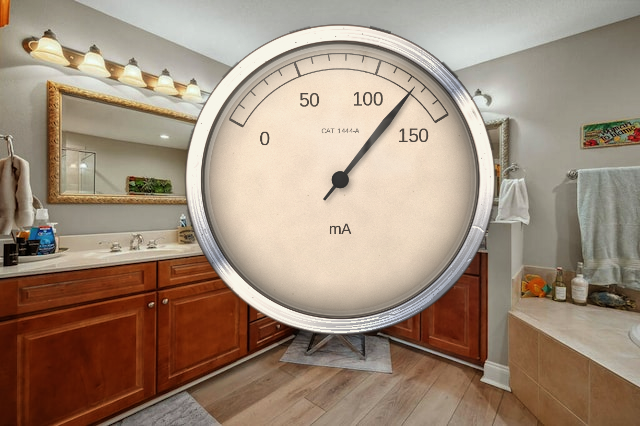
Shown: 125 mA
